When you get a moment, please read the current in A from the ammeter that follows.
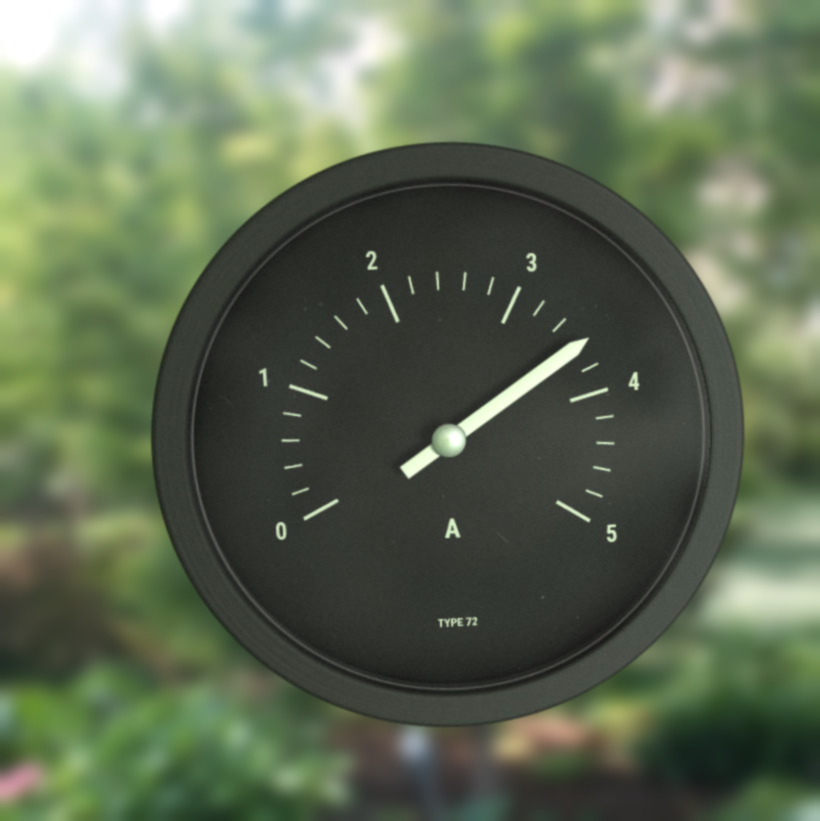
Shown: 3.6 A
